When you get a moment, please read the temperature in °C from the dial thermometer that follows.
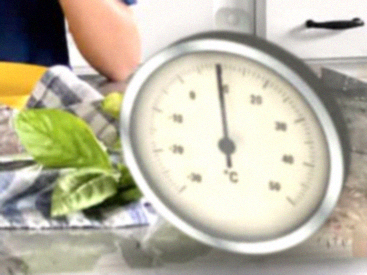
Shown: 10 °C
